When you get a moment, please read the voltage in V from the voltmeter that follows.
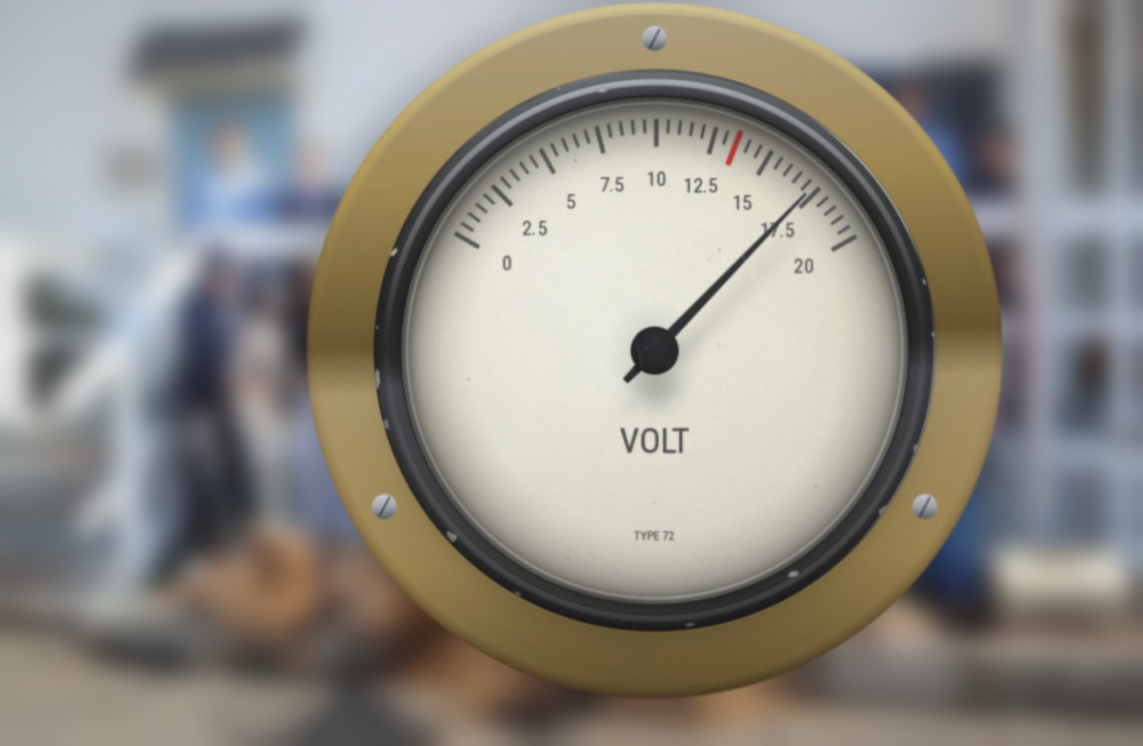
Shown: 17.25 V
